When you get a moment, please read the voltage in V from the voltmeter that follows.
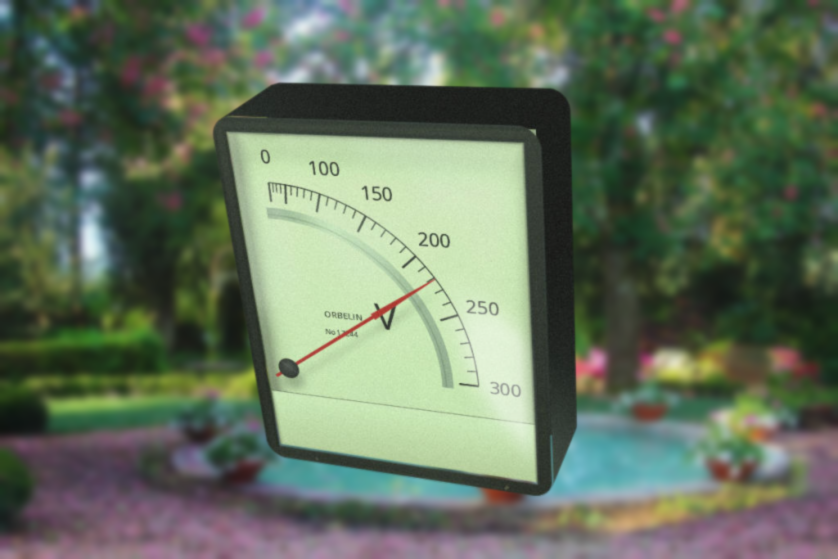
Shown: 220 V
